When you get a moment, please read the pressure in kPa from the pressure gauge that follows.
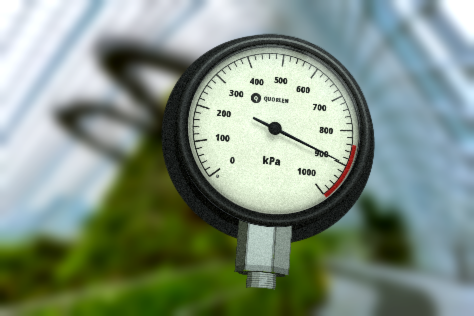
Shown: 900 kPa
